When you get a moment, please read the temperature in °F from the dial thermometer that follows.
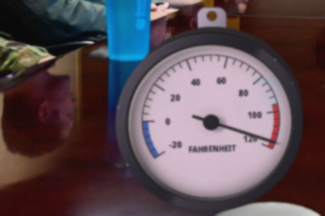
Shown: 116 °F
